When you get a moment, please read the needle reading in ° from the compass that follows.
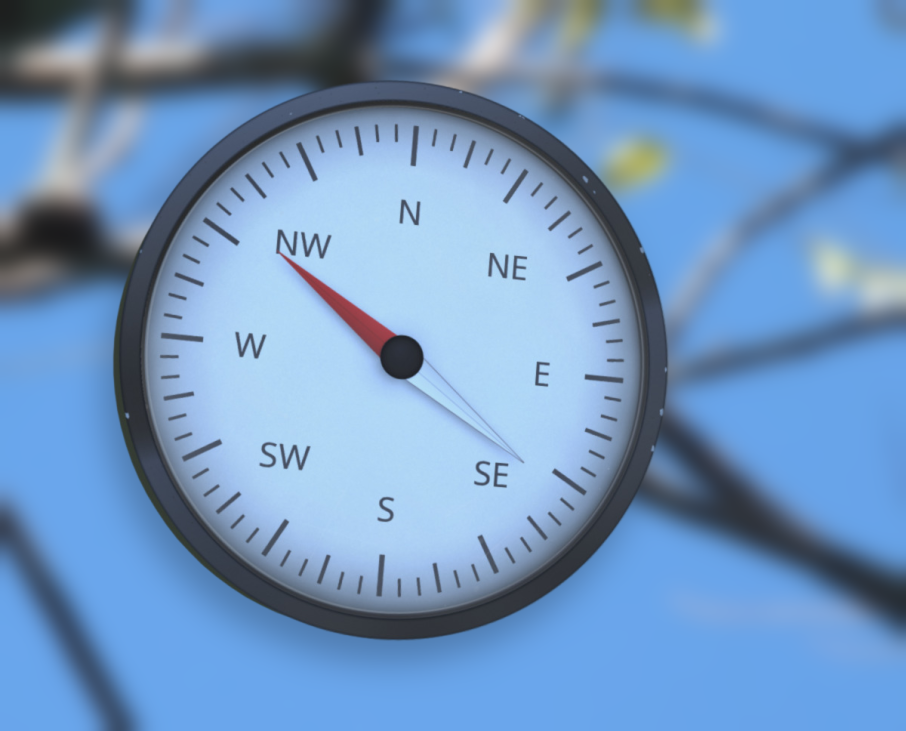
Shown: 305 °
